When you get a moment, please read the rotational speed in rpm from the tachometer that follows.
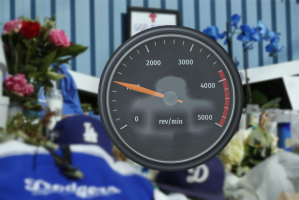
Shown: 1000 rpm
